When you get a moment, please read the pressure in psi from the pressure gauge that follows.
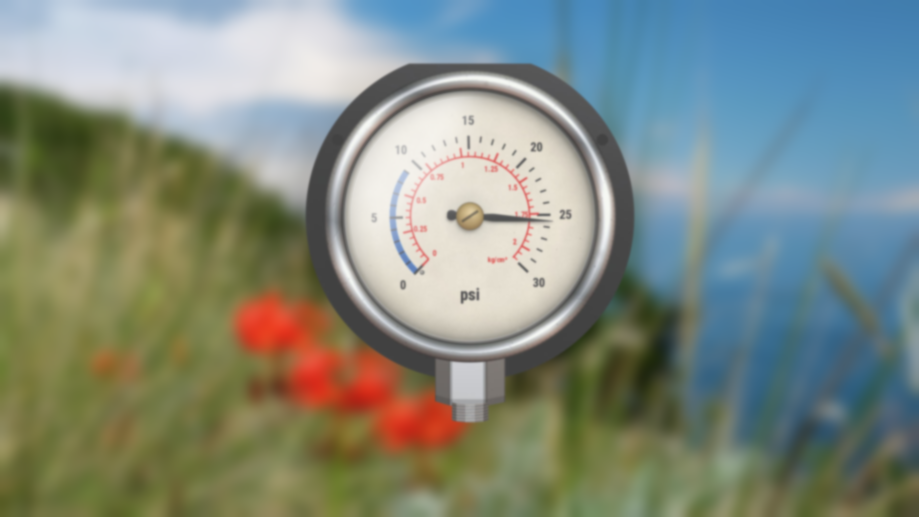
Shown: 25.5 psi
